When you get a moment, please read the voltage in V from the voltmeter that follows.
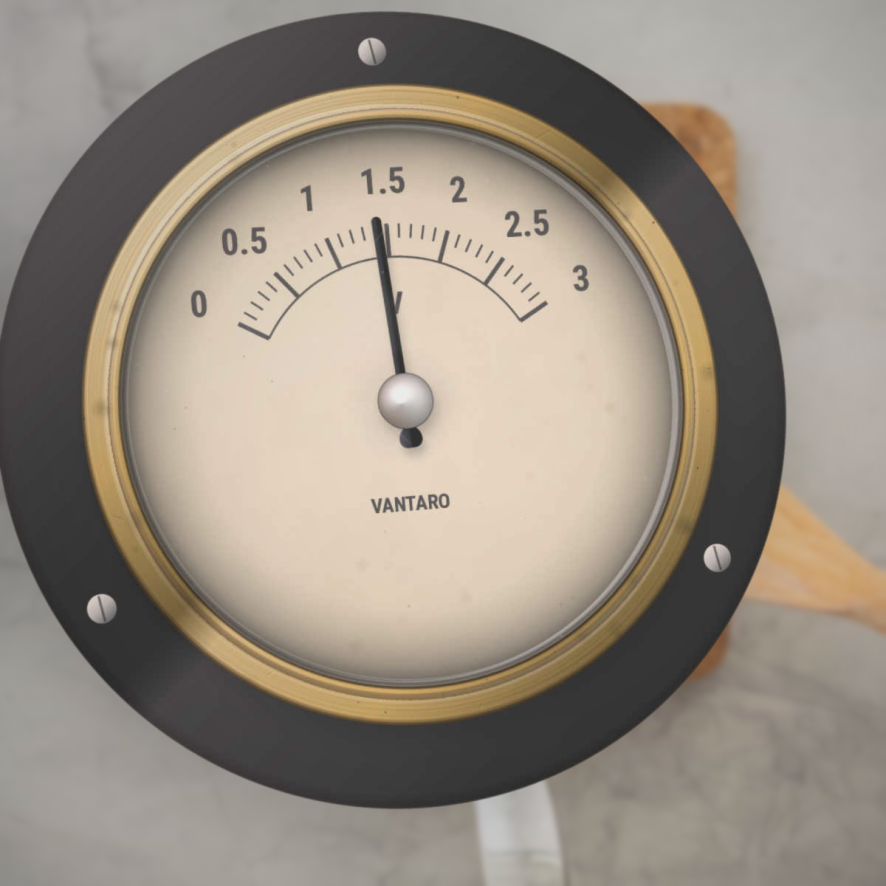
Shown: 1.4 V
